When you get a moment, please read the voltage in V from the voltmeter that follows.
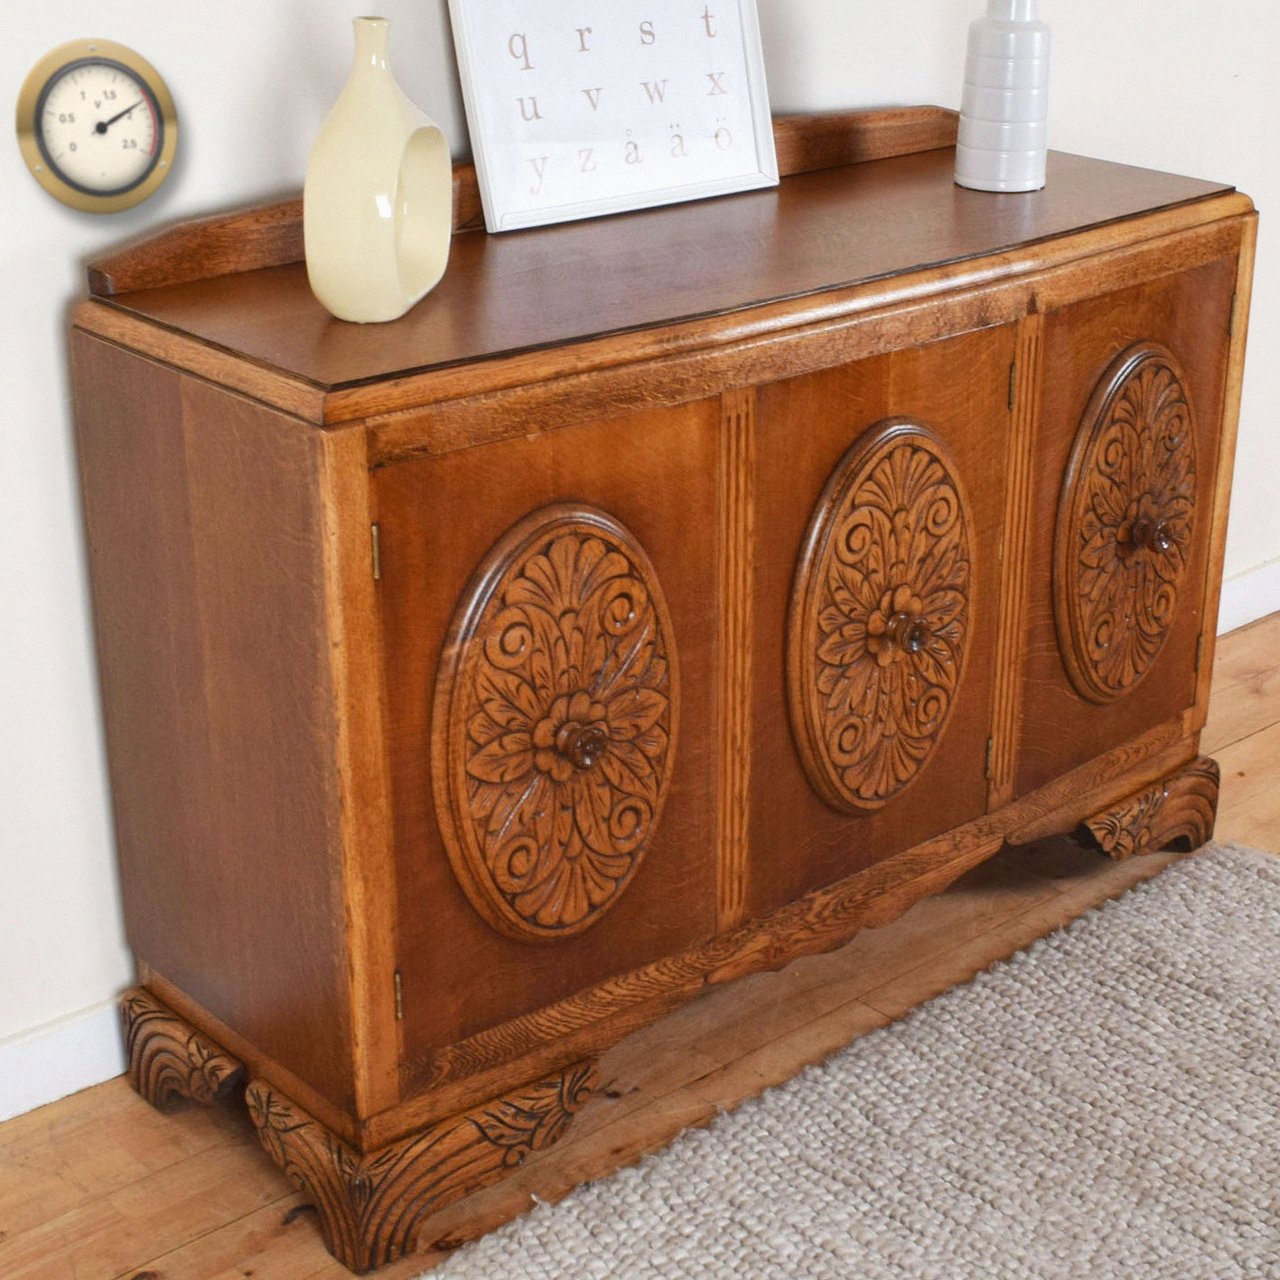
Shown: 1.9 V
